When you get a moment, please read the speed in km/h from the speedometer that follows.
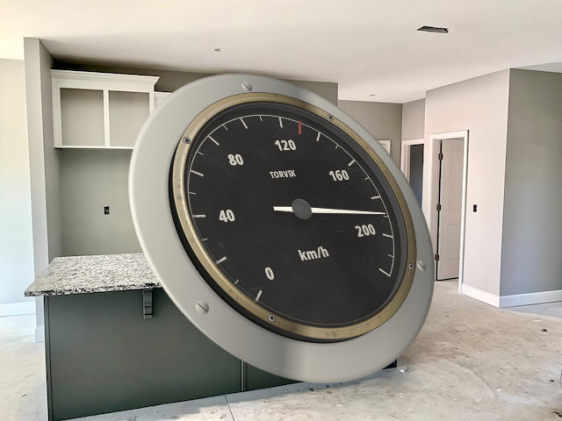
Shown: 190 km/h
